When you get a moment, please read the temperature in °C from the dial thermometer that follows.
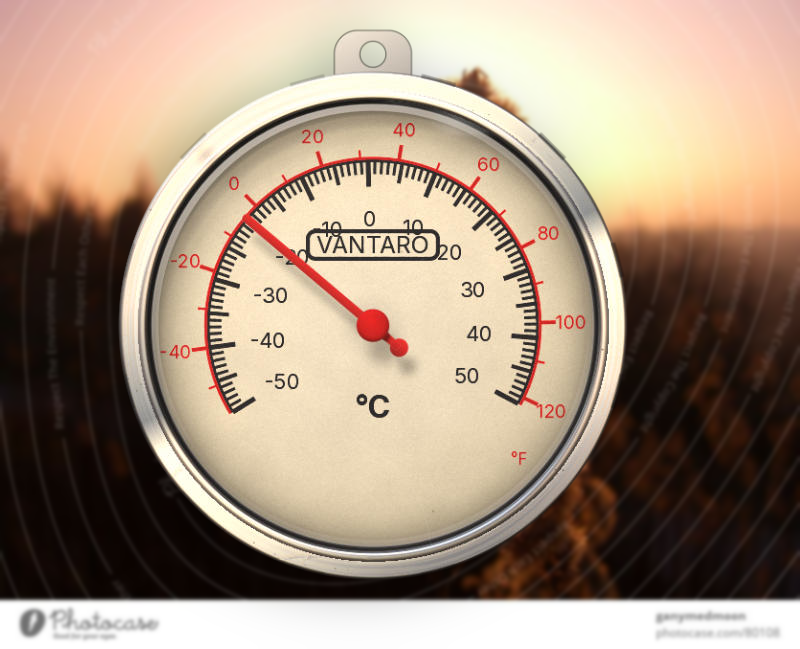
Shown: -20 °C
